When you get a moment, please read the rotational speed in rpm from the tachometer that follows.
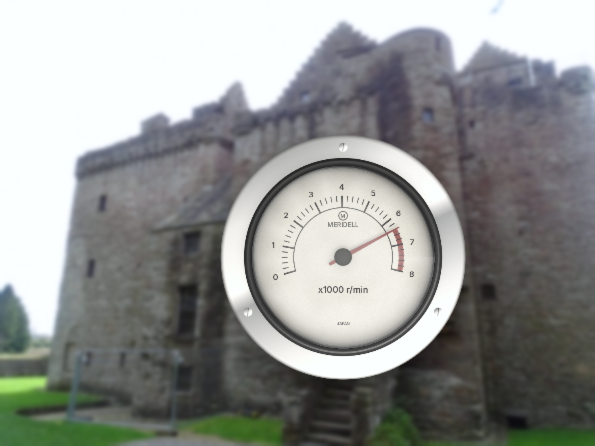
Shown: 6400 rpm
